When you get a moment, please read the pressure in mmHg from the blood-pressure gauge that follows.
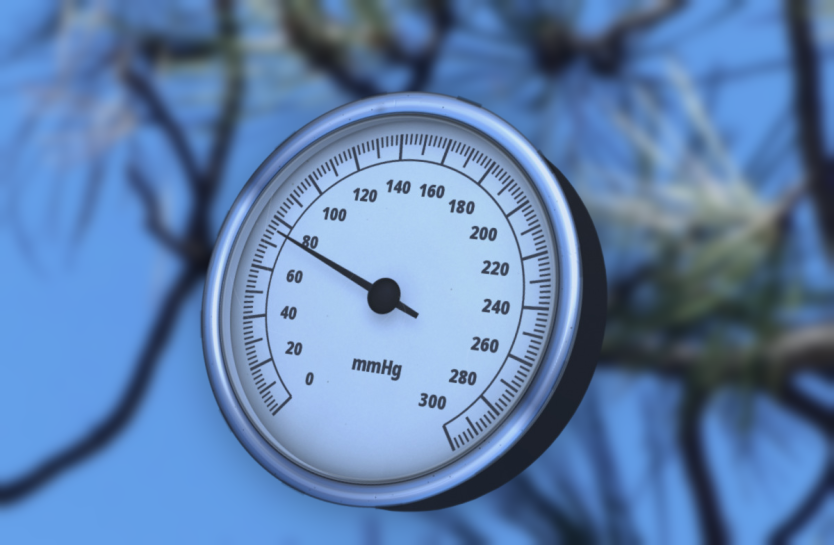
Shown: 76 mmHg
